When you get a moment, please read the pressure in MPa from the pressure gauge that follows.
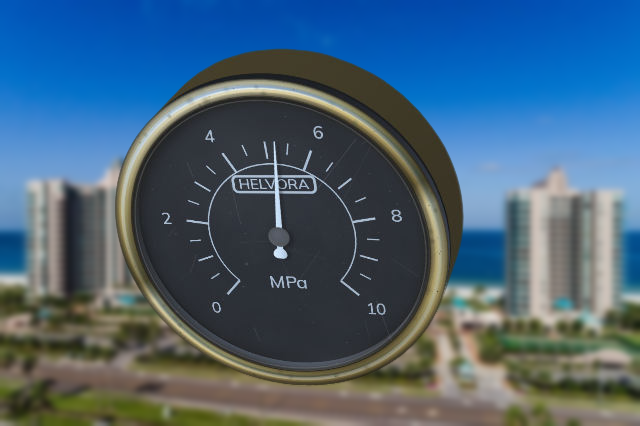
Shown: 5.25 MPa
